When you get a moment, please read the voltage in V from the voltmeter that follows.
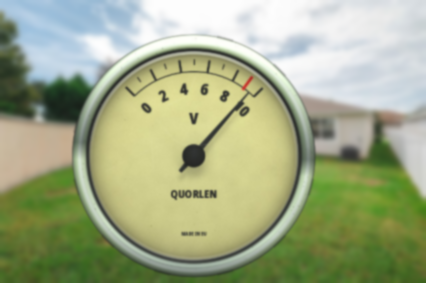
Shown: 9.5 V
